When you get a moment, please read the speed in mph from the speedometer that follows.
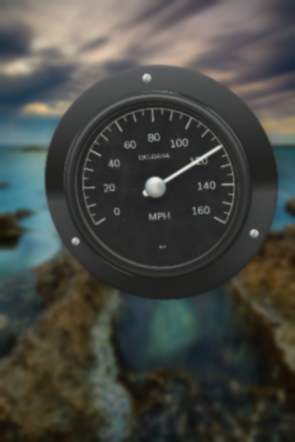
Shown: 120 mph
